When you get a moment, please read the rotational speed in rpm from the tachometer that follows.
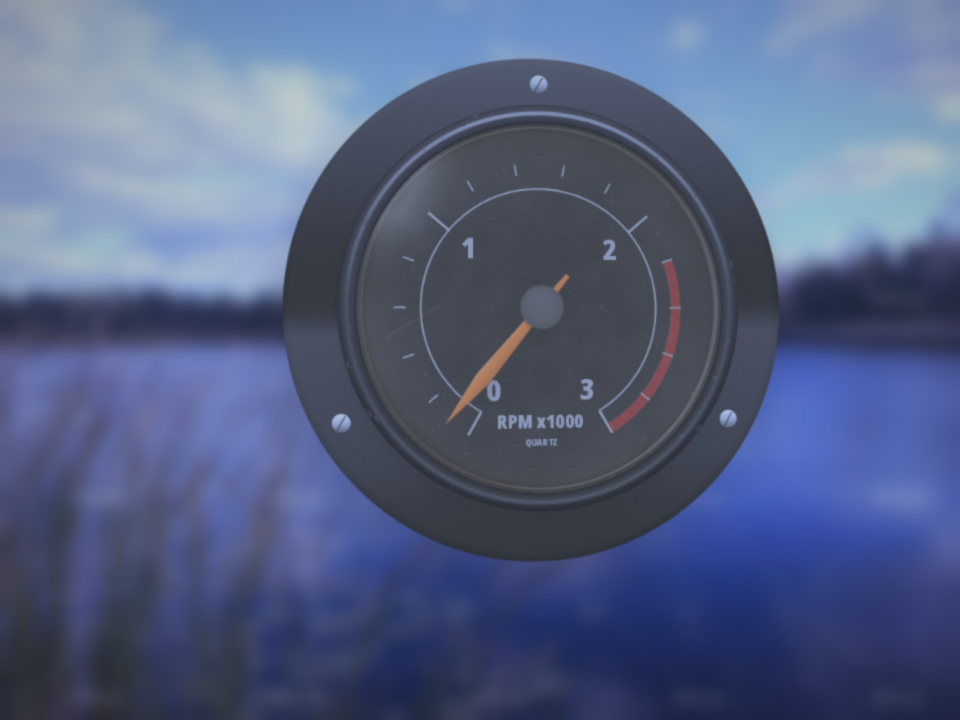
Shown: 100 rpm
